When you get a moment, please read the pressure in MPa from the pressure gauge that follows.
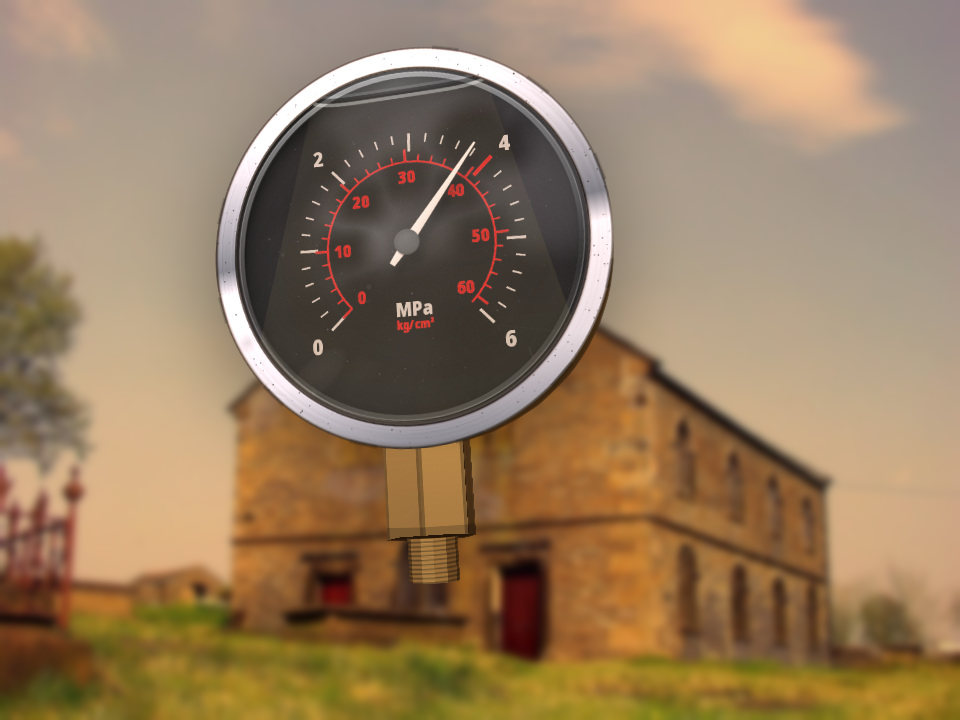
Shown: 3.8 MPa
